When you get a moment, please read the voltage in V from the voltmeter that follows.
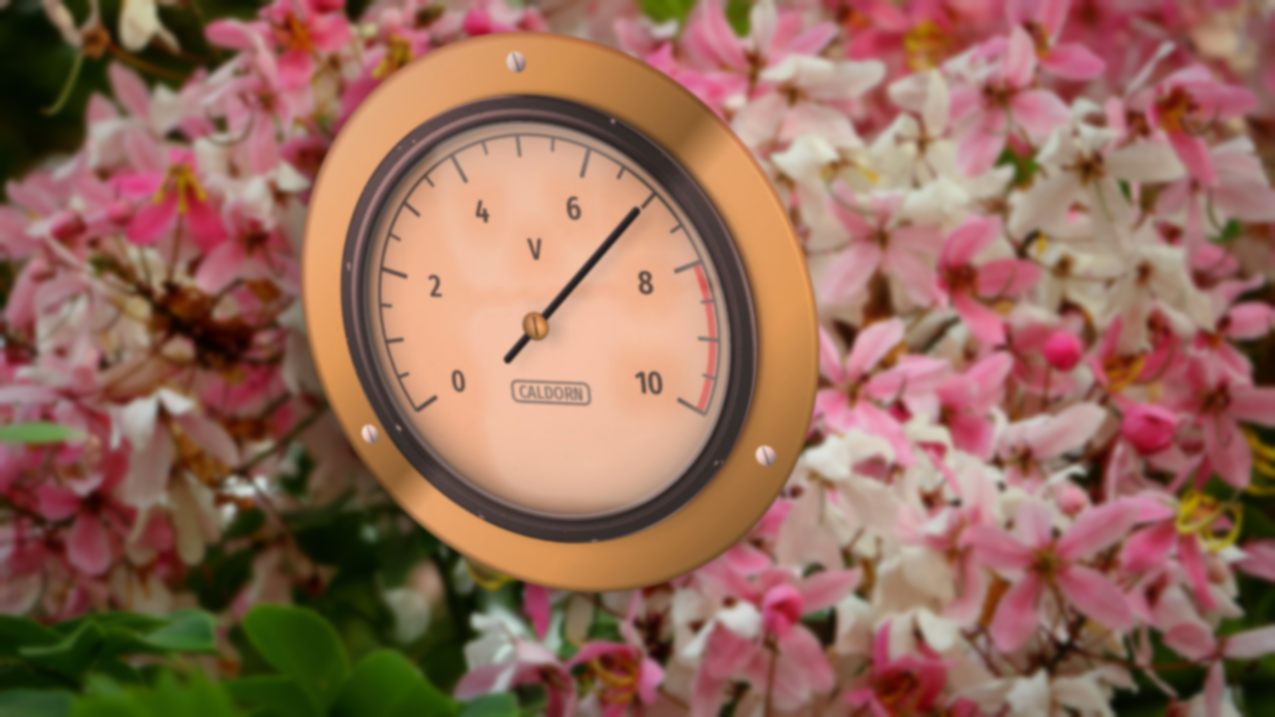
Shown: 7 V
